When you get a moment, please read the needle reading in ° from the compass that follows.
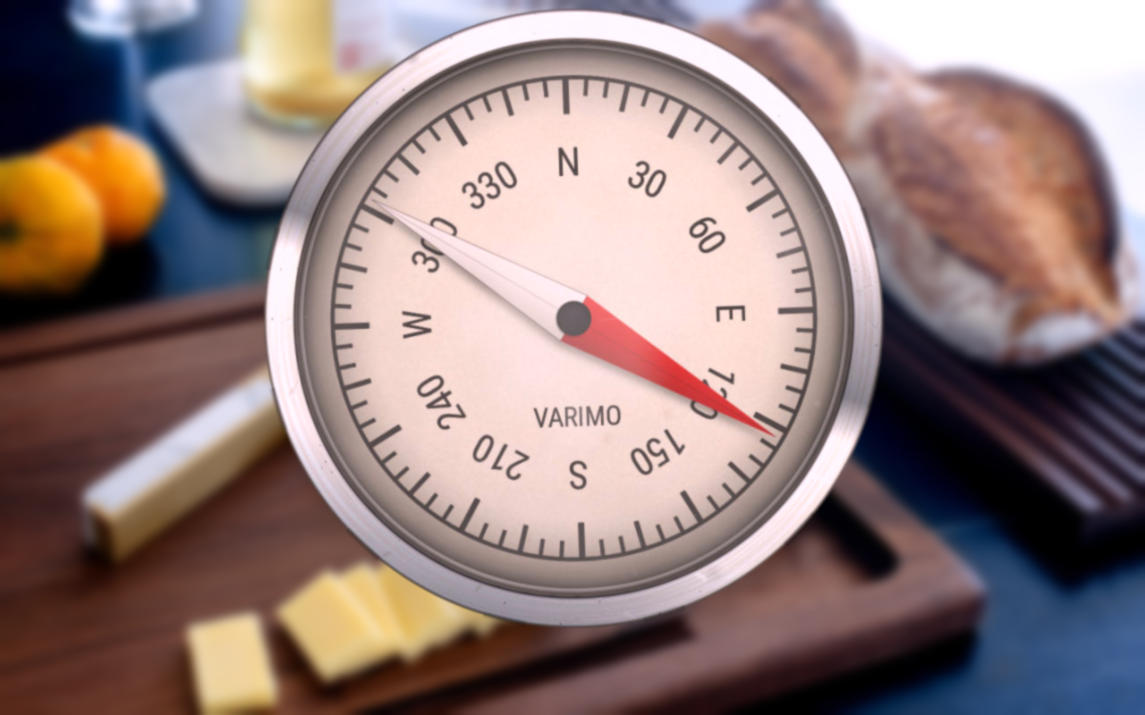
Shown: 122.5 °
